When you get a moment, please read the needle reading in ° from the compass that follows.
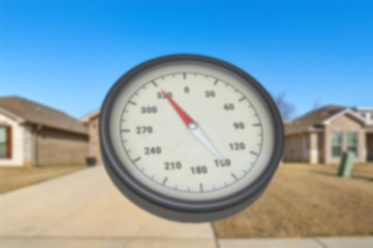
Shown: 330 °
